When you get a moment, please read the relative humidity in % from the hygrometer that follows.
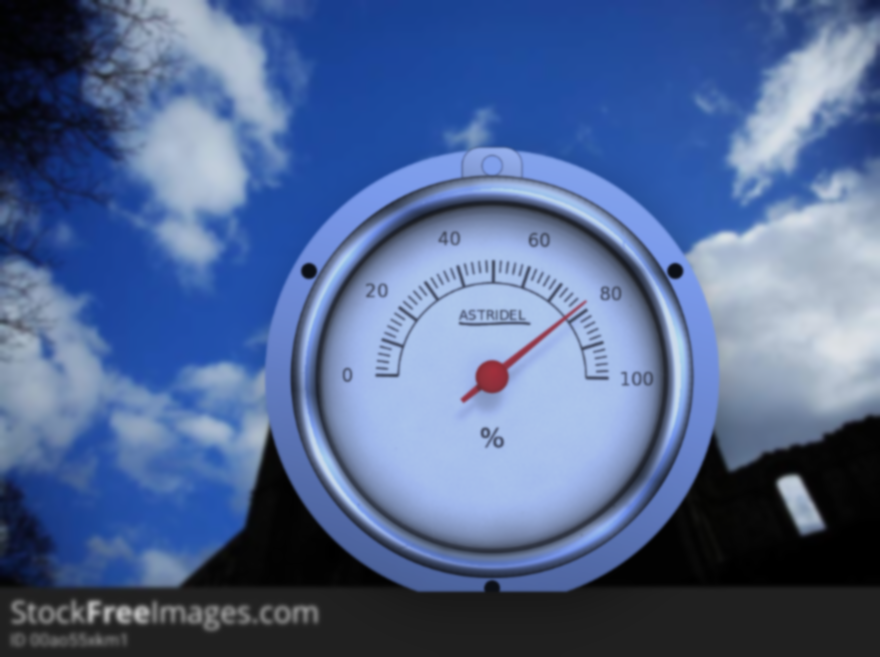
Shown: 78 %
